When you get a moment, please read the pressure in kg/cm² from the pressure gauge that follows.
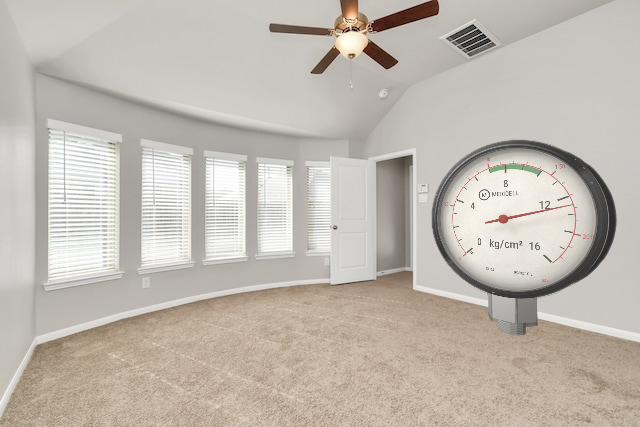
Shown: 12.5 kg/cm²
